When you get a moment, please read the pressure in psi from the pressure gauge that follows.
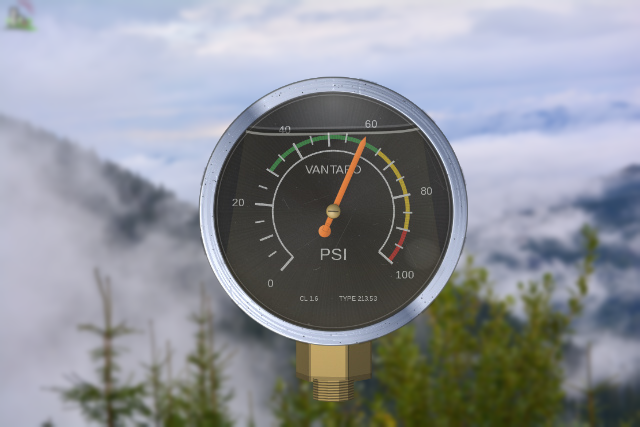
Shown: 60 psi
